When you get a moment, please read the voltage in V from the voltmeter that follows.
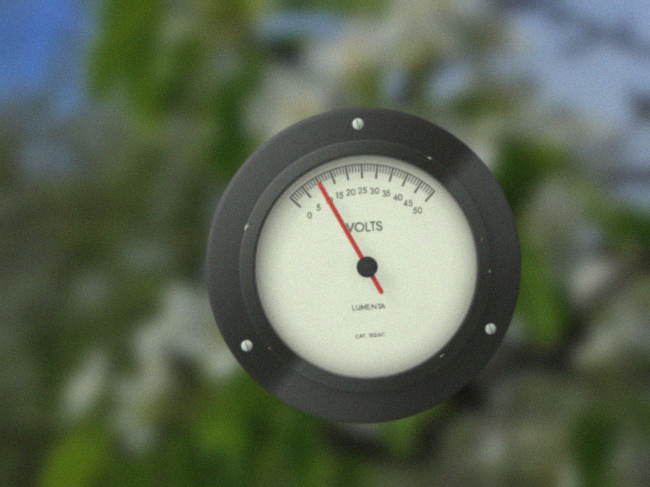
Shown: 10 V
